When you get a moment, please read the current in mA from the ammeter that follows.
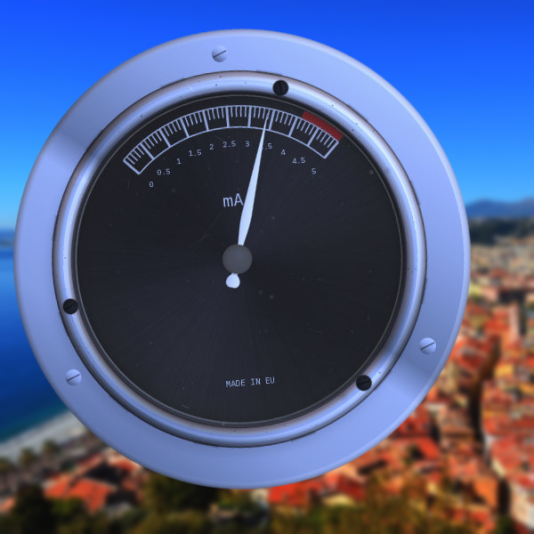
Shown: 3.4 mA
